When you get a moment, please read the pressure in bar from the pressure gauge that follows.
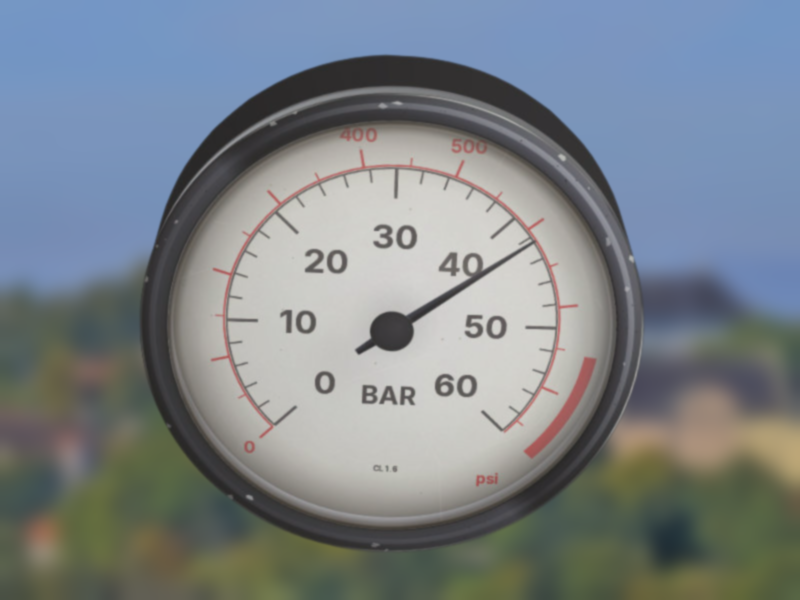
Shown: 42 bar
